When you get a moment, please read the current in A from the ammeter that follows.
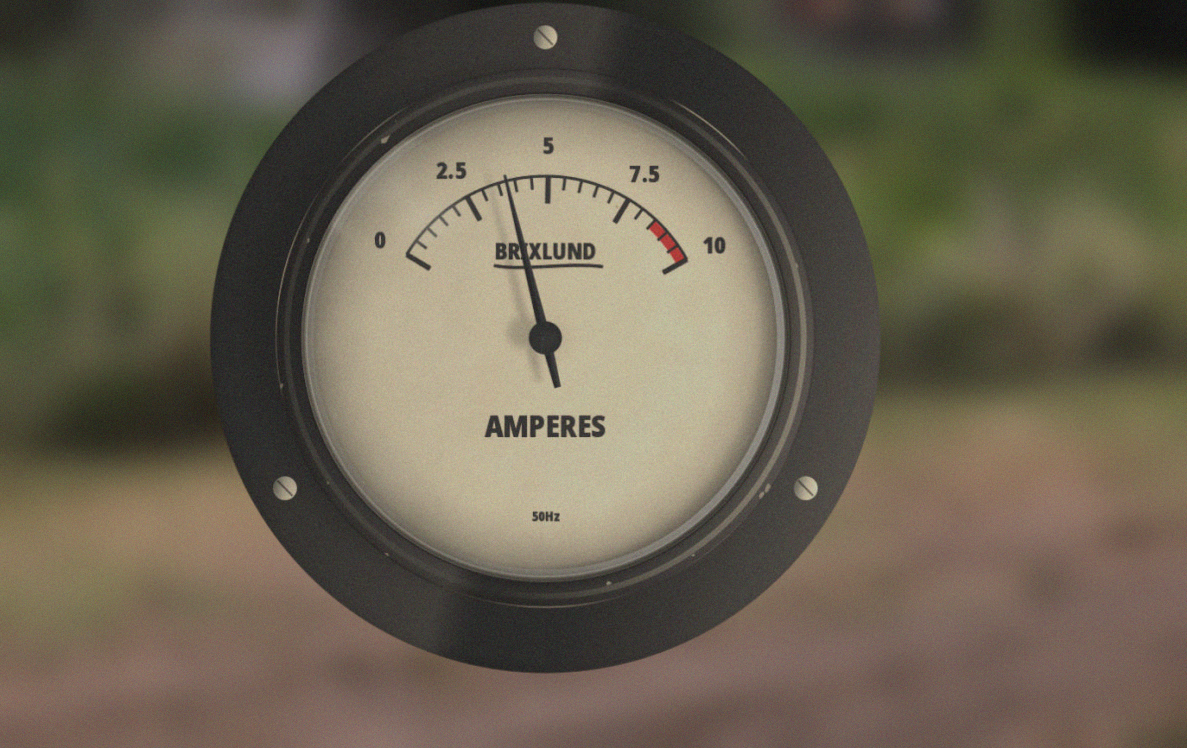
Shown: 3.75 A
